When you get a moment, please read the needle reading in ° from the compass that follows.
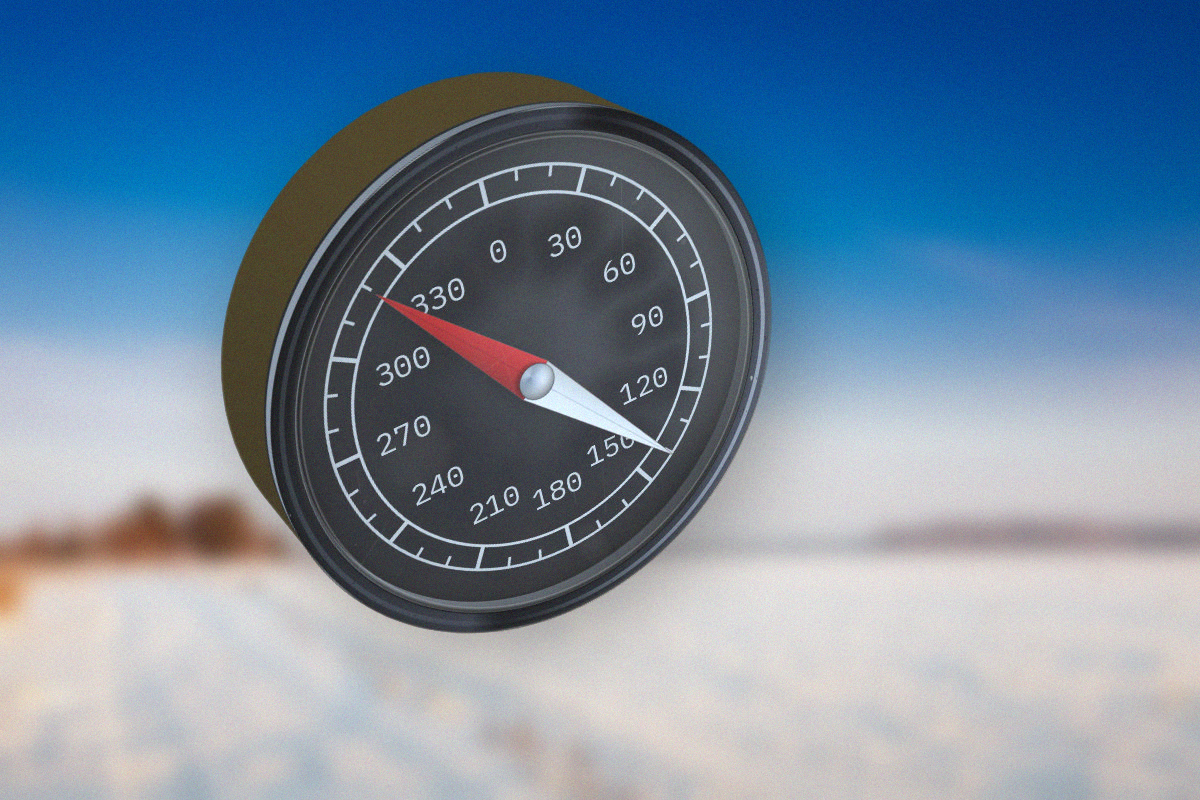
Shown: 320 °
